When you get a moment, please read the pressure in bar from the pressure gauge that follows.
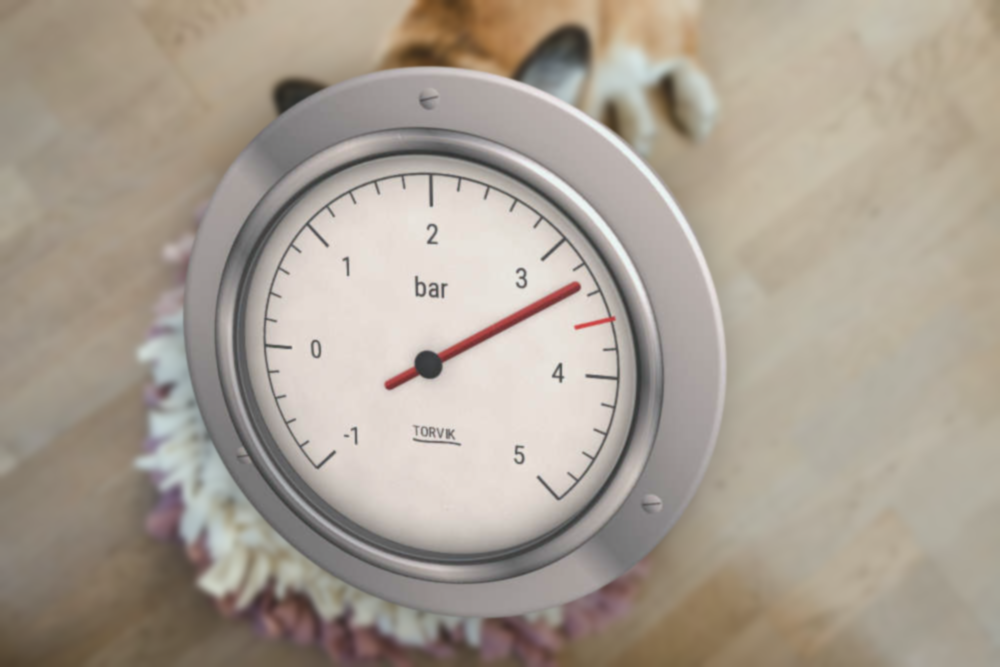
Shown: 3.3 bar
